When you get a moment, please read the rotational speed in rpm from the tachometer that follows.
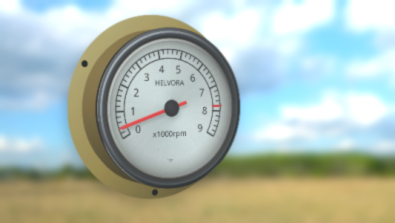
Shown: 400 rpm
